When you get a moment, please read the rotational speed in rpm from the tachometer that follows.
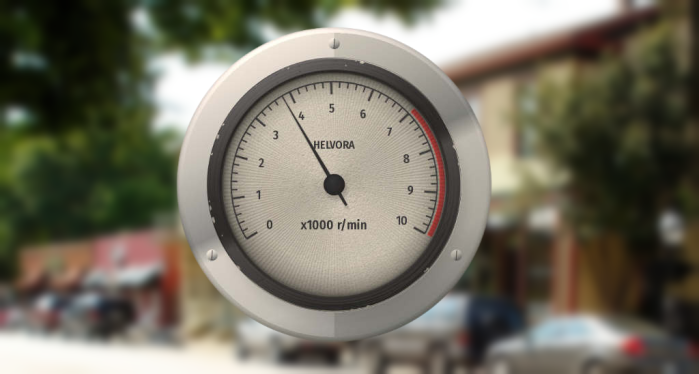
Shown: 3800 rpm
